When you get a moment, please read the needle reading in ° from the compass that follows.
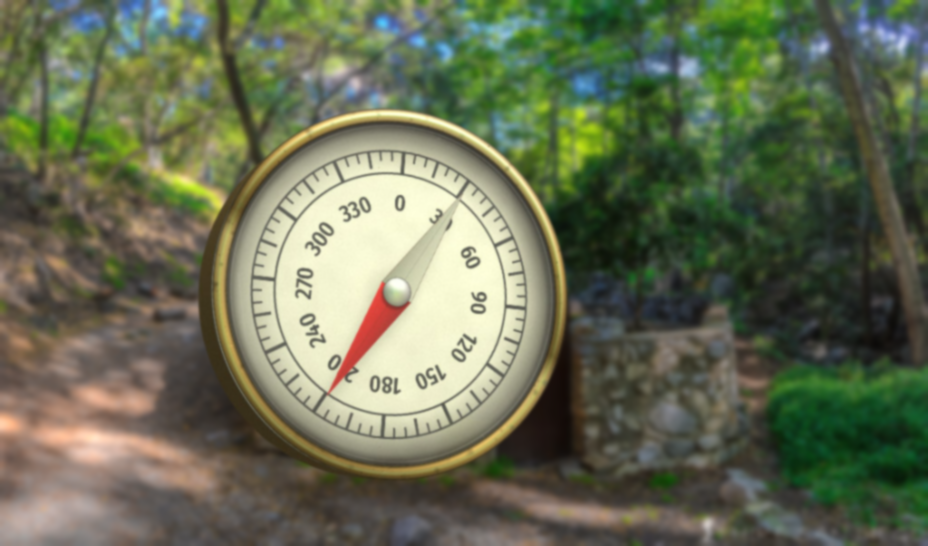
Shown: 210 °
